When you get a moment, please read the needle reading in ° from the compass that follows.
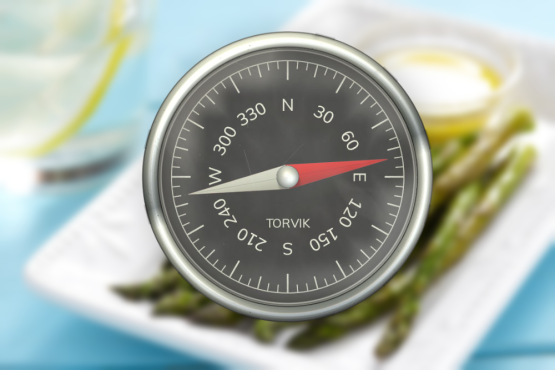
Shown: 80 °
